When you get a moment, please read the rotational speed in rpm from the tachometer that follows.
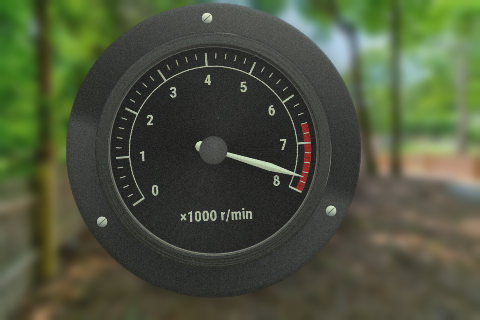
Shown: 7700 rpm
